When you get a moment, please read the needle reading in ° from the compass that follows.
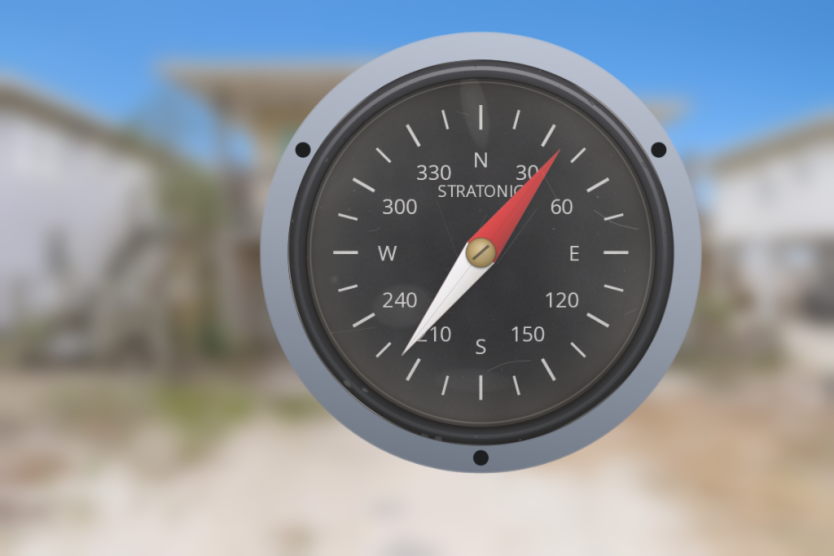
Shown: 37.5 °
